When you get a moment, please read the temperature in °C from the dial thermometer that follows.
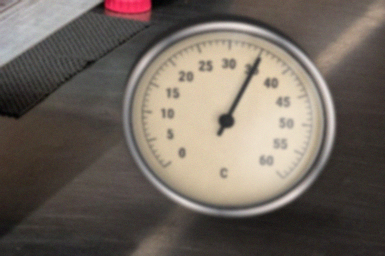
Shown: 35 °C
